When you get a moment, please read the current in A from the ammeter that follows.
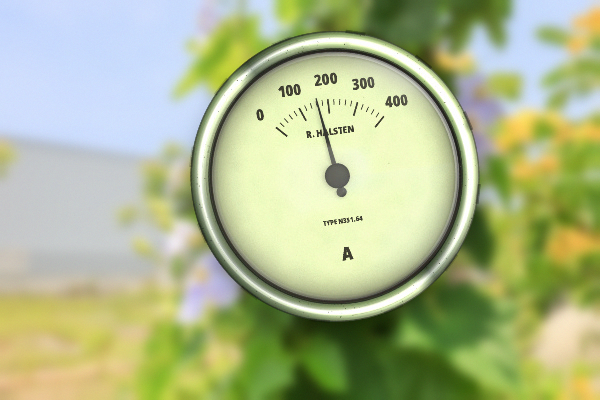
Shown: 160 A
